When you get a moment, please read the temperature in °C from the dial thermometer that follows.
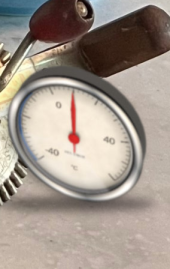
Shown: 10 °C
